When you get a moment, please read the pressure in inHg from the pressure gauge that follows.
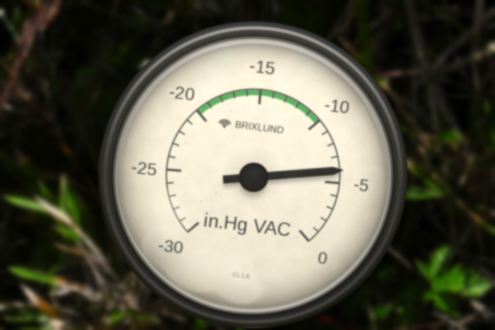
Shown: -6 inHg
